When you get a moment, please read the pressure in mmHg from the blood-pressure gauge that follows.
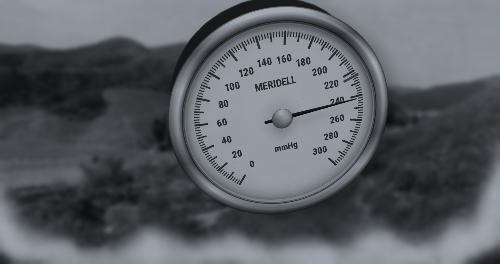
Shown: 240 mmHg
